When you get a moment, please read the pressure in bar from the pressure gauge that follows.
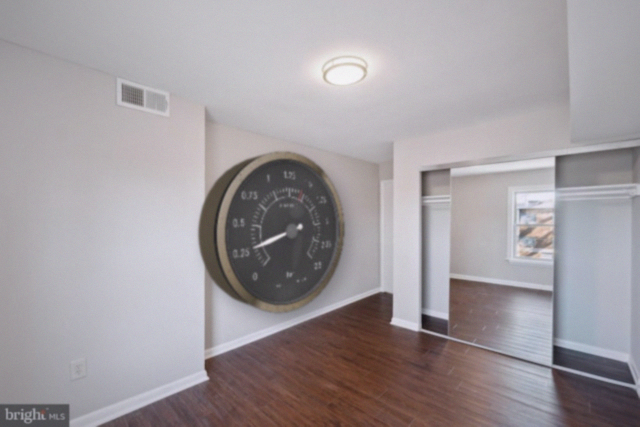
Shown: 0.25 bar
